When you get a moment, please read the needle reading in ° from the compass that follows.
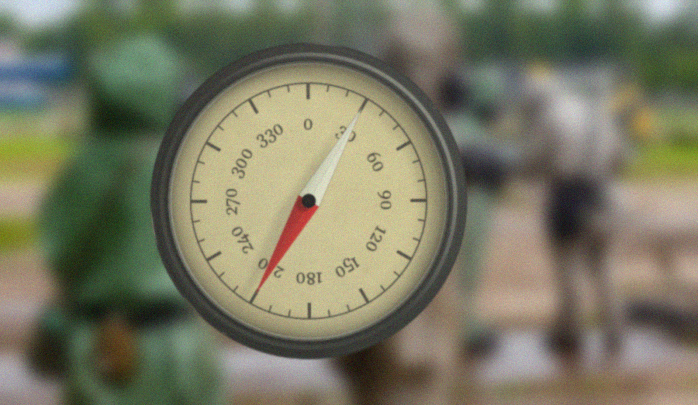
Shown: 210 °
